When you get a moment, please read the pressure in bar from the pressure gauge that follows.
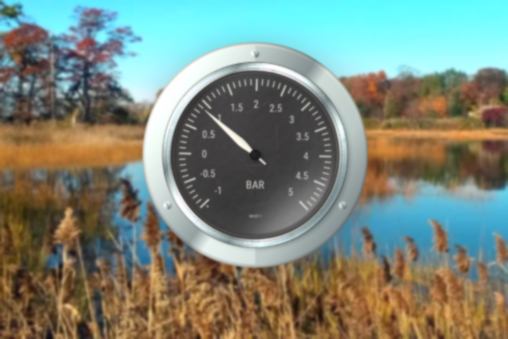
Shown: 0.9 bar
